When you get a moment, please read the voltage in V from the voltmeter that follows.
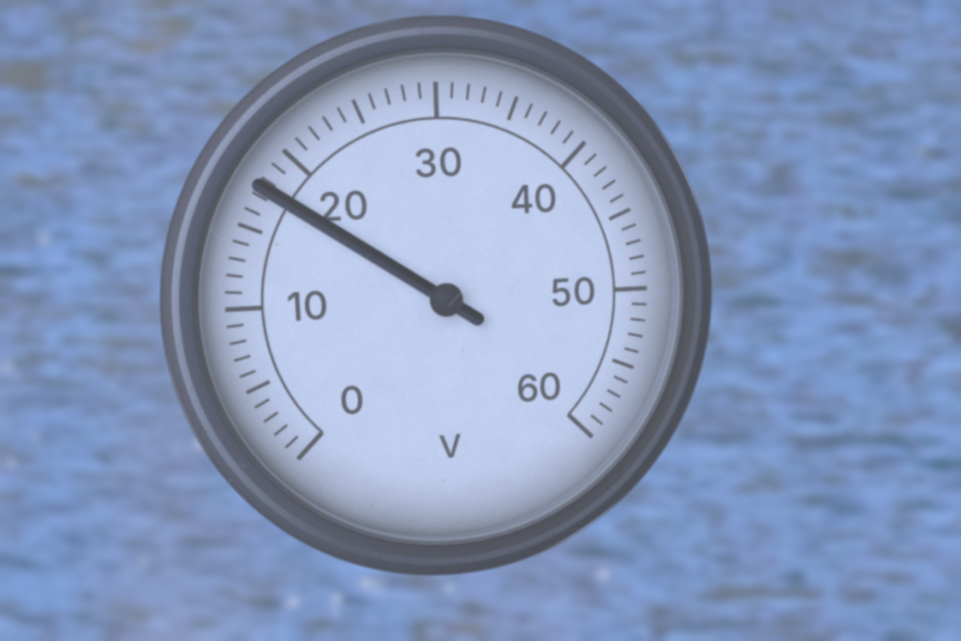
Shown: 17.5 V
